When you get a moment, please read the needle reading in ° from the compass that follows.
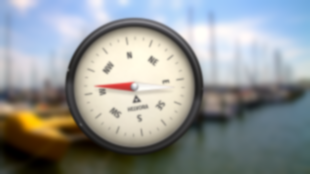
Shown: 280 °
